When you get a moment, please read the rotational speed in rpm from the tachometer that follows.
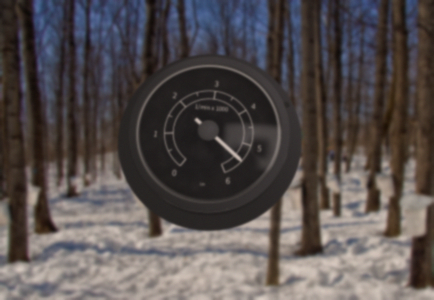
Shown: 5500 rpm
